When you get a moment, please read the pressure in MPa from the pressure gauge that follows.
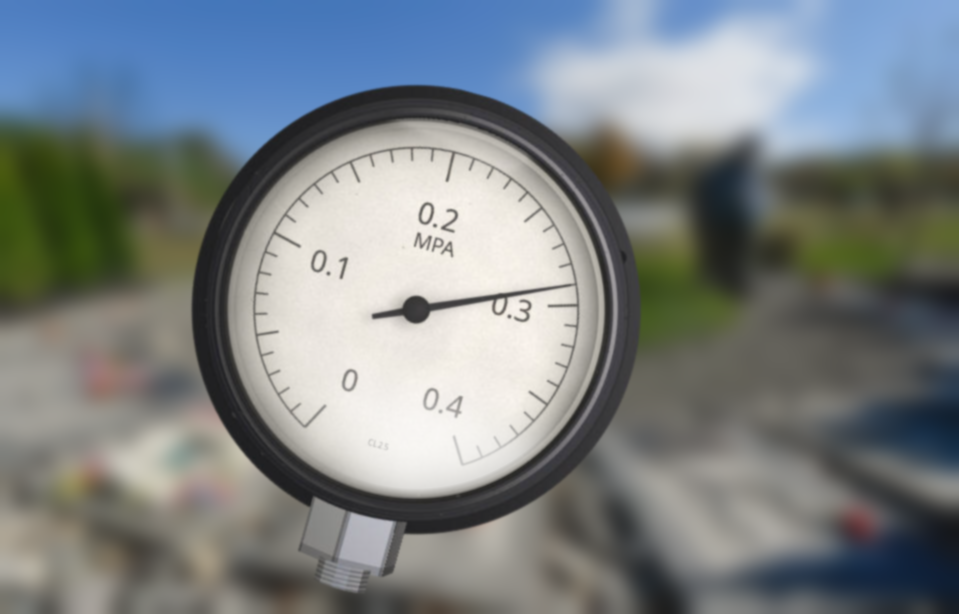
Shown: 0.29 MPa
